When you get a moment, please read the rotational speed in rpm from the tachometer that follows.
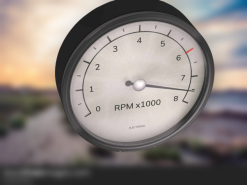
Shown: 7500 rpm
